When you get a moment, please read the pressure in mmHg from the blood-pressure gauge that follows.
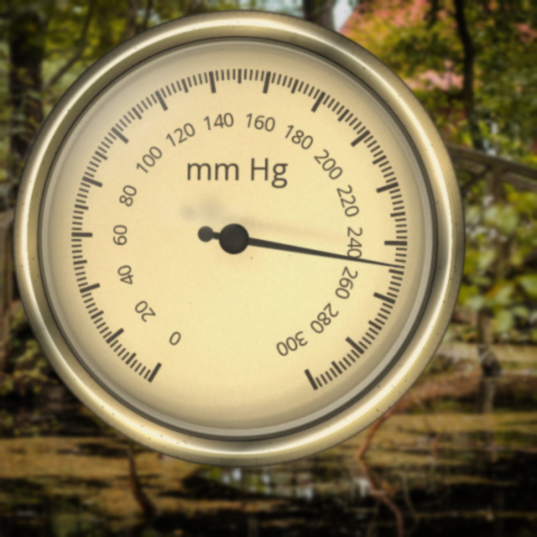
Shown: 248 mmHg
